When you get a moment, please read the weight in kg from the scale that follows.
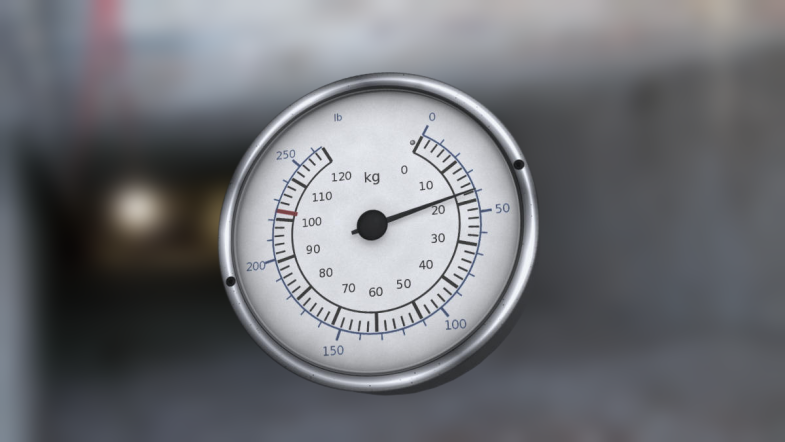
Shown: 18 kg
